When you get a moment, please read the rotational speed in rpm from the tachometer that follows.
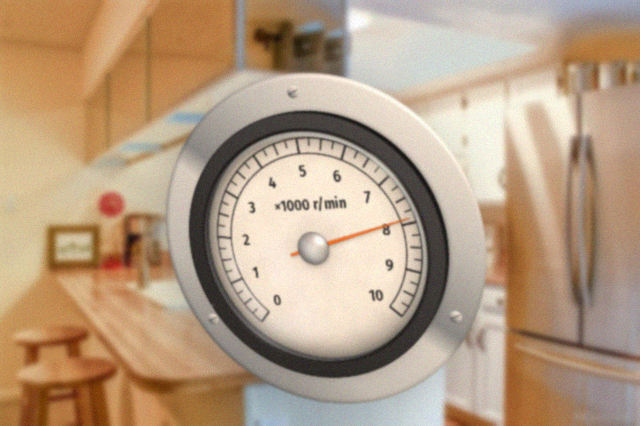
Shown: 7875 rpm
